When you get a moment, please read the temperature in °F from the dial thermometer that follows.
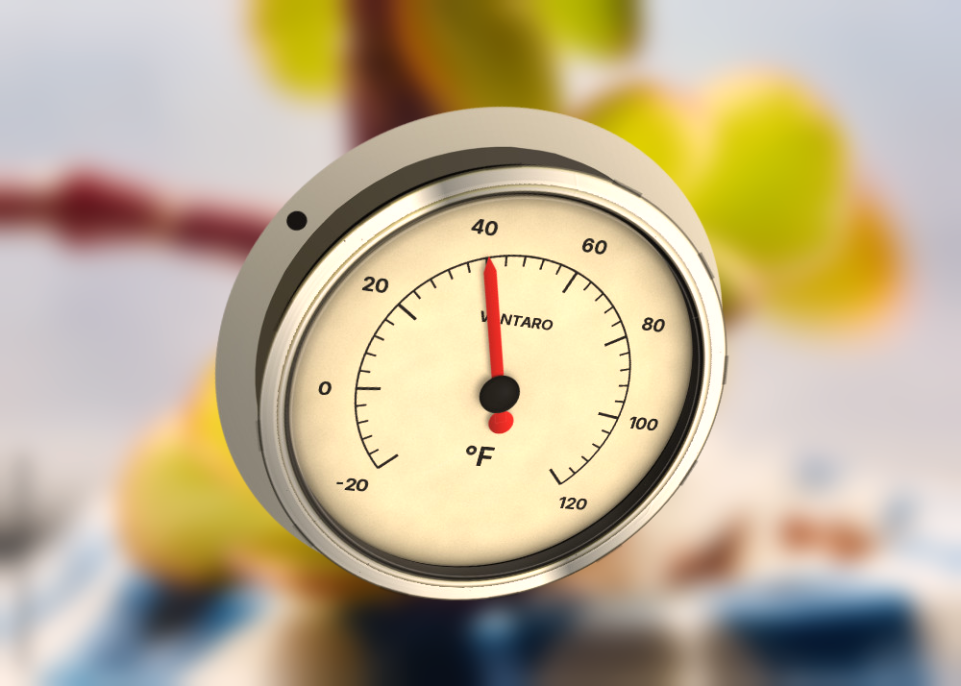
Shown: 40 °F
